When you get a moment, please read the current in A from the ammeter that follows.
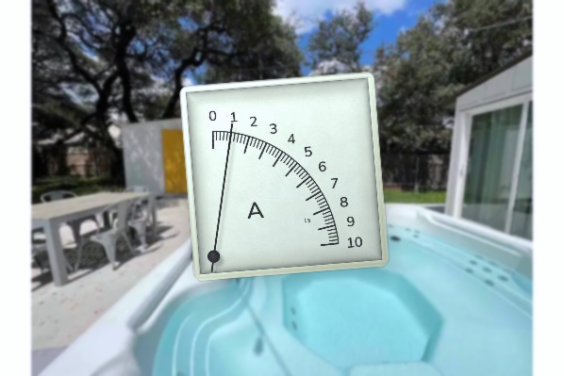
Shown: 1 A
